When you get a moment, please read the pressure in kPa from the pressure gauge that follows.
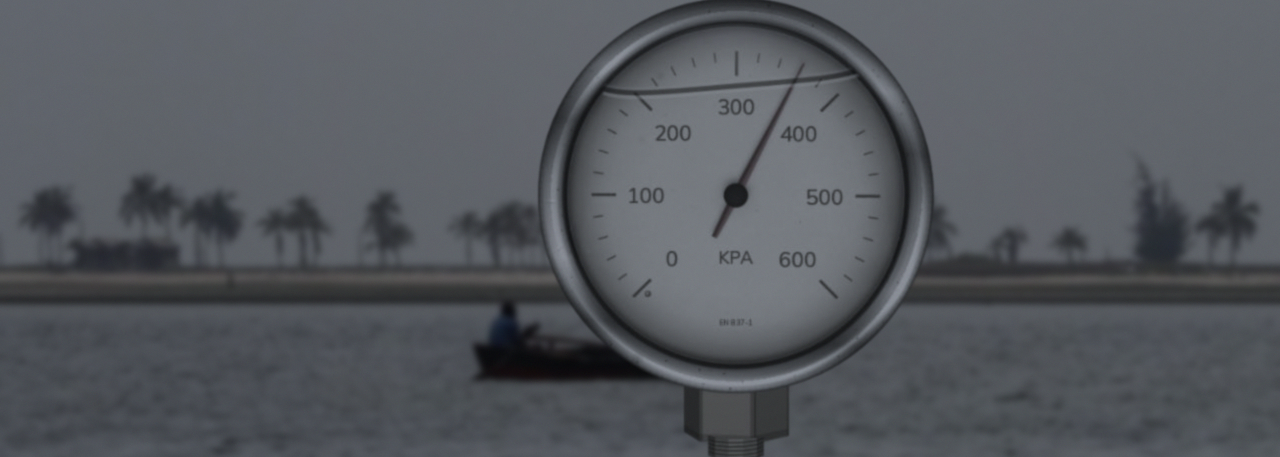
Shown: 360 kPa
